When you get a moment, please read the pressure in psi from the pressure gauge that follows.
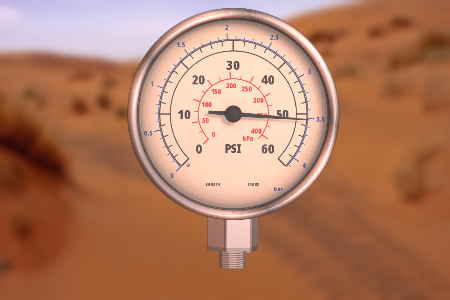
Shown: 51 psi
